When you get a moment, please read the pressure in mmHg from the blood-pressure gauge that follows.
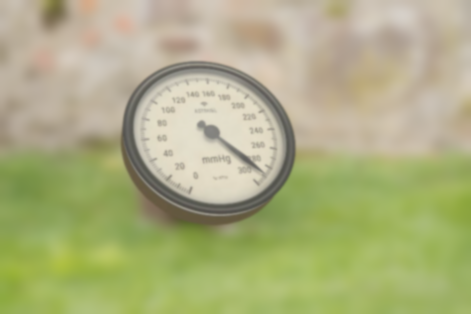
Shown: 290 mmHg
